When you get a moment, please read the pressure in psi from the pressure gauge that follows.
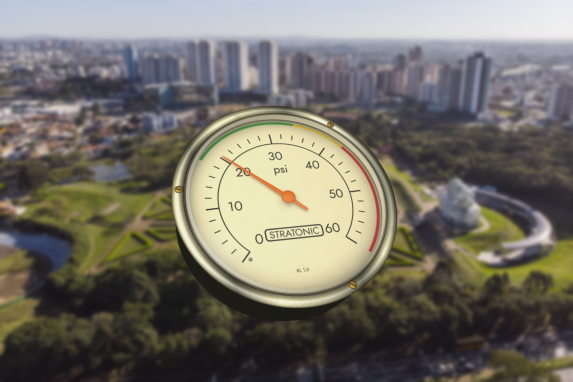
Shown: 20 psi
